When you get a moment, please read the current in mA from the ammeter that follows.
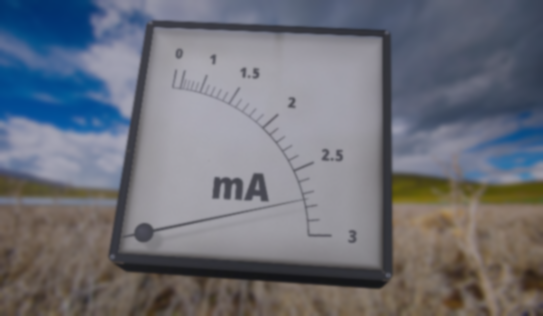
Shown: 2.75 mA
